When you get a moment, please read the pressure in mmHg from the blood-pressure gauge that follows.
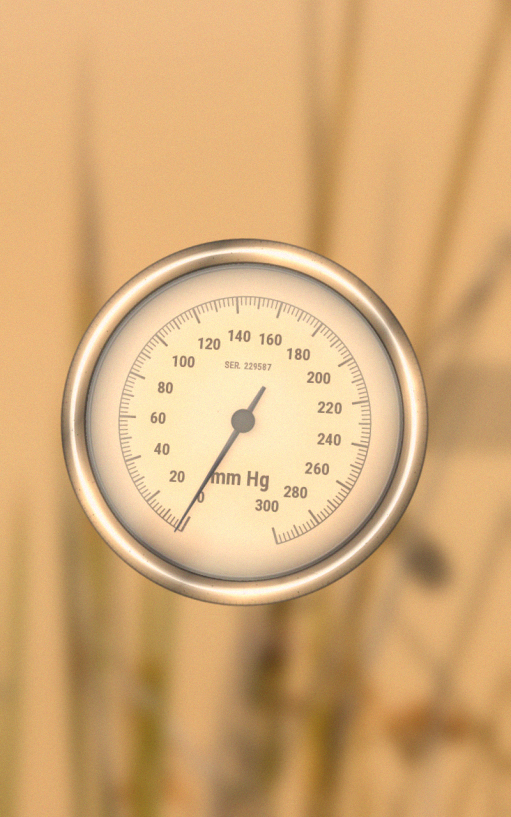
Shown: 2 mmHg
